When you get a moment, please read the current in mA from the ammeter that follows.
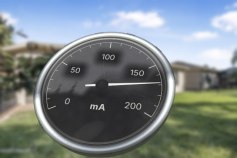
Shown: 170 mA
